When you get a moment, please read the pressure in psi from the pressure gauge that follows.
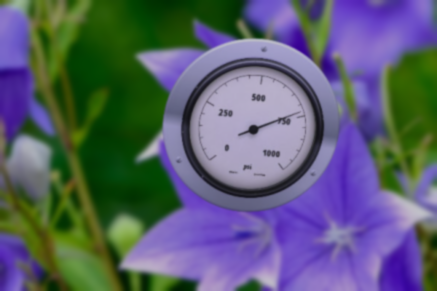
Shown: 725 psi
